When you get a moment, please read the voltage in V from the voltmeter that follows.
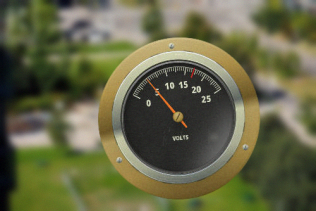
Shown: 5 V
